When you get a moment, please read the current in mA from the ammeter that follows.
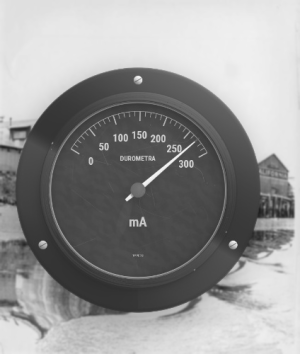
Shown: 270 mA
